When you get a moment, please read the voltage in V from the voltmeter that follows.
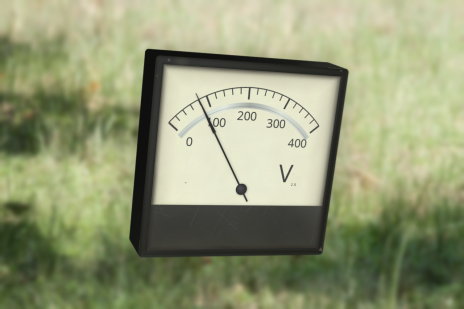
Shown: 80 V
